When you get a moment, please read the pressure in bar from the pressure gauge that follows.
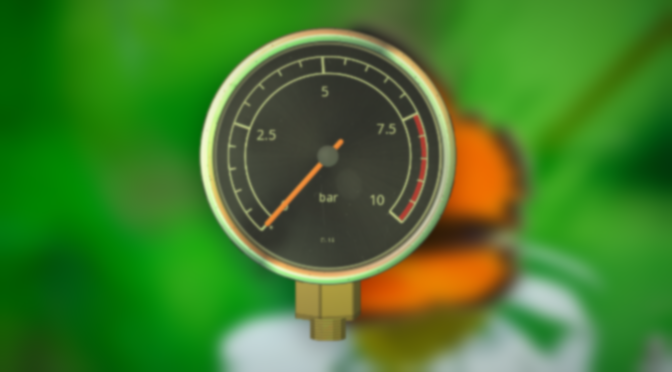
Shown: 0 bar
